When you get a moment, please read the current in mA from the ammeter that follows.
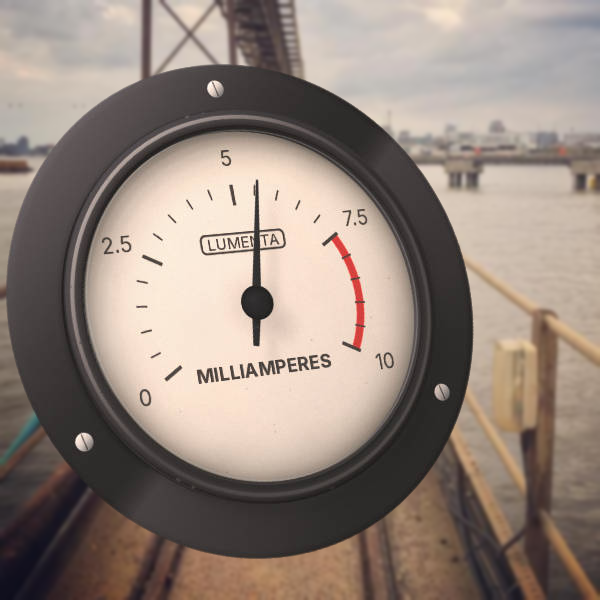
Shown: 5.5 mA
